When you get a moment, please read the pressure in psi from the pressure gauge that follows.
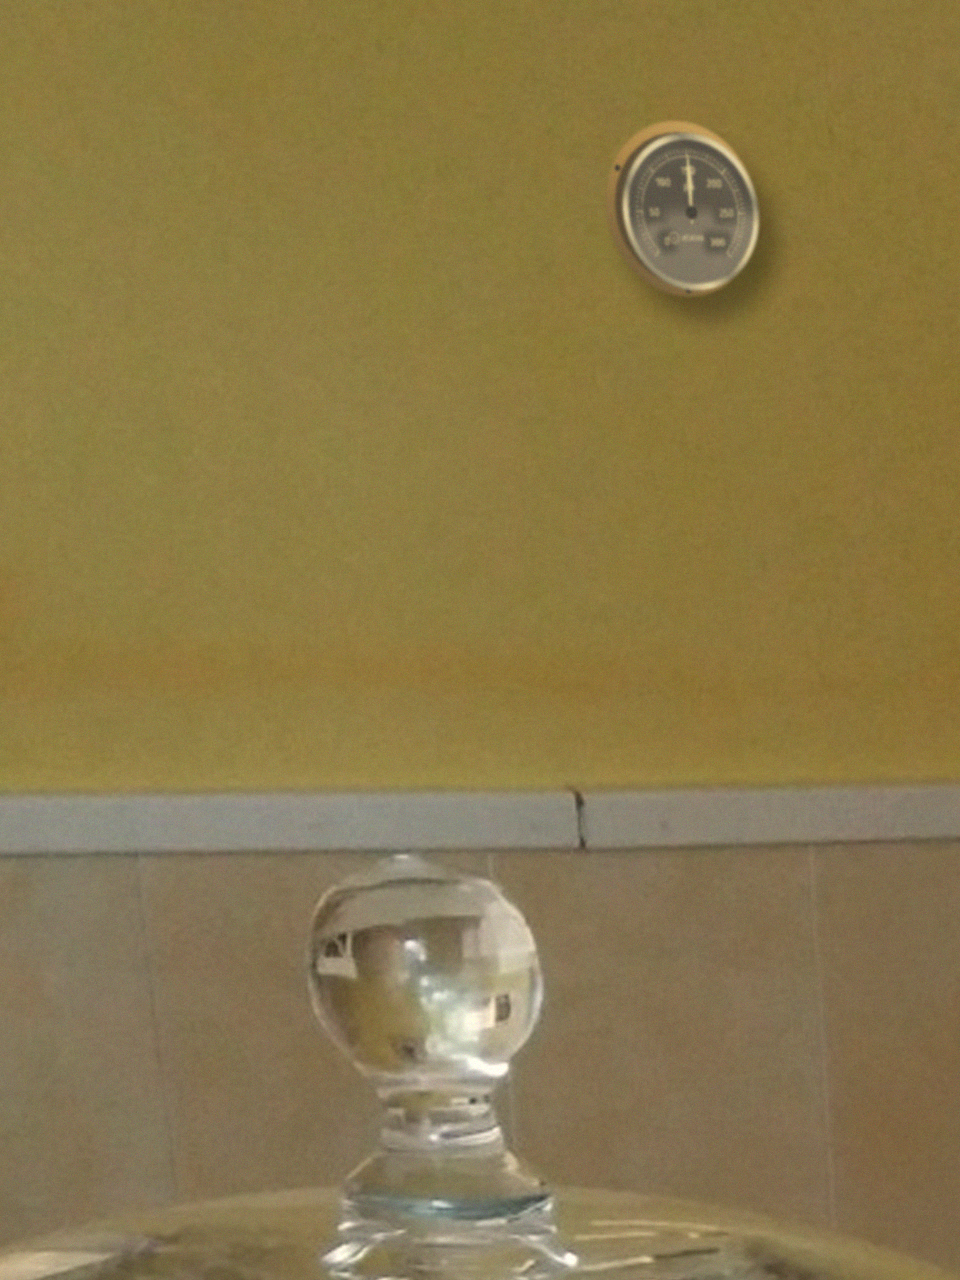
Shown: 150 psi
